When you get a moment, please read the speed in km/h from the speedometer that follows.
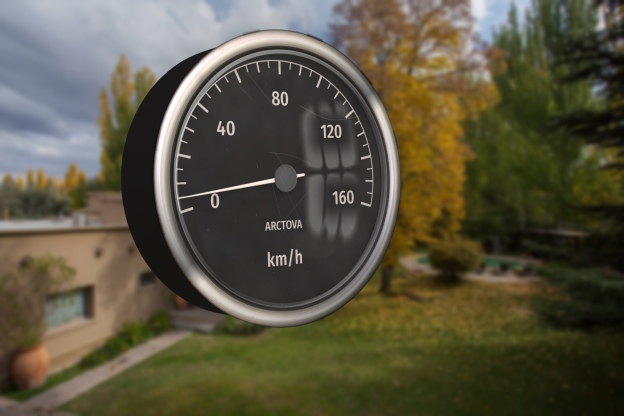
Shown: 5 km/h
